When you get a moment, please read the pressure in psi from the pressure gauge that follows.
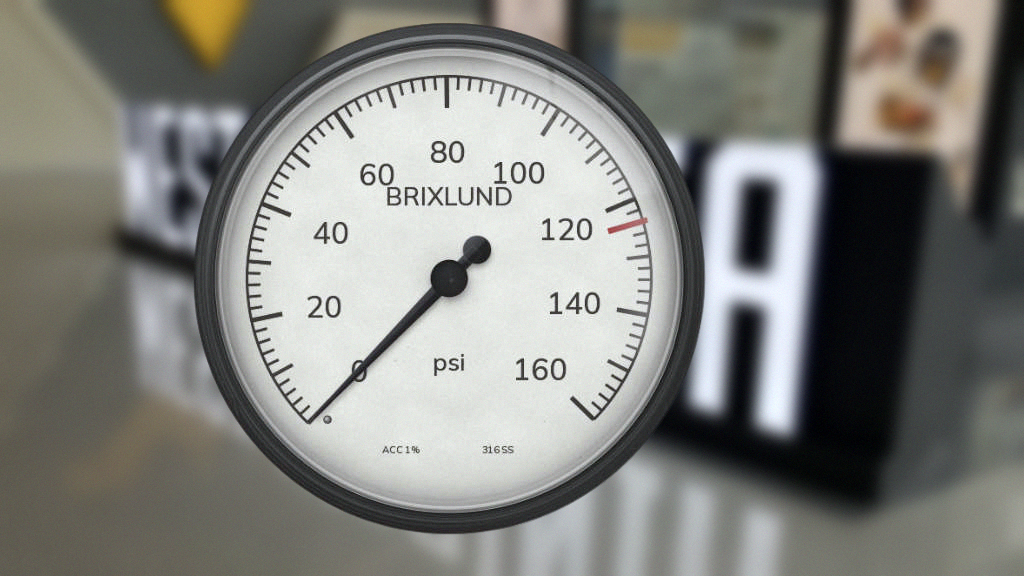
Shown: 0 psi
